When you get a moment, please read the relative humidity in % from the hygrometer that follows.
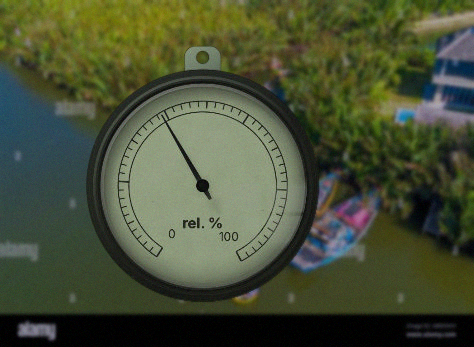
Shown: 39 %
